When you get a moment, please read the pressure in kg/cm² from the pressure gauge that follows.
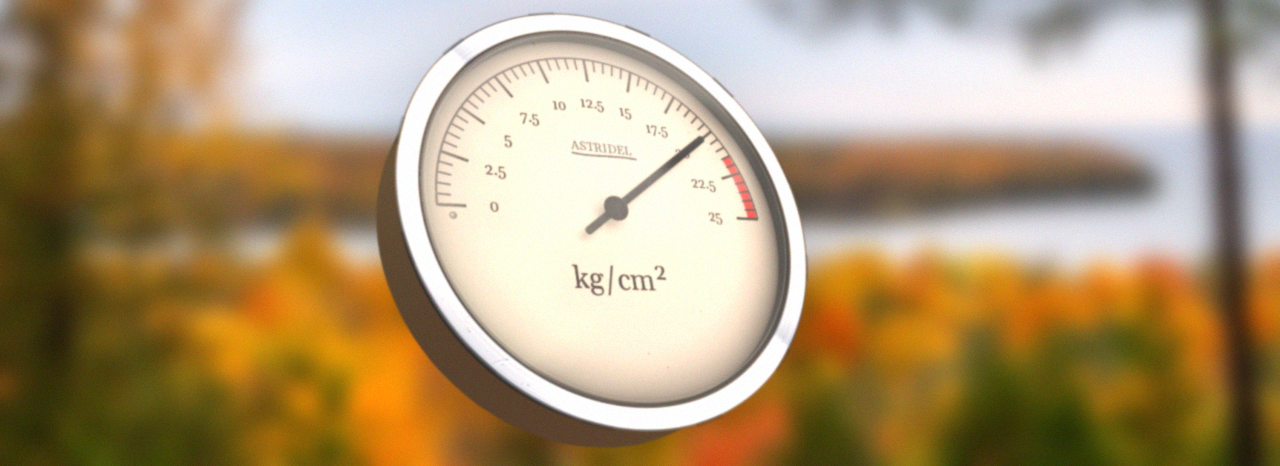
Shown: 20 kg/cm²
